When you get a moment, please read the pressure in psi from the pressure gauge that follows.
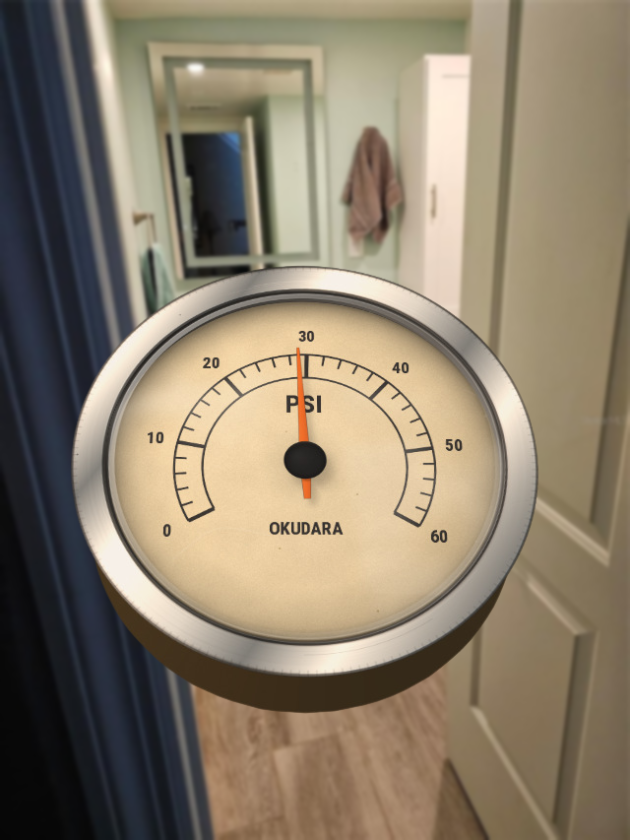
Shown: 29 psi
